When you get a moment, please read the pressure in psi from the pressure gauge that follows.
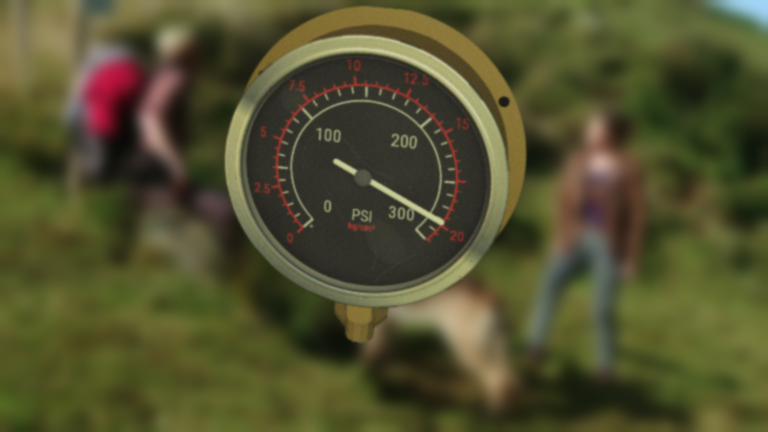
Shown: 280 psi
